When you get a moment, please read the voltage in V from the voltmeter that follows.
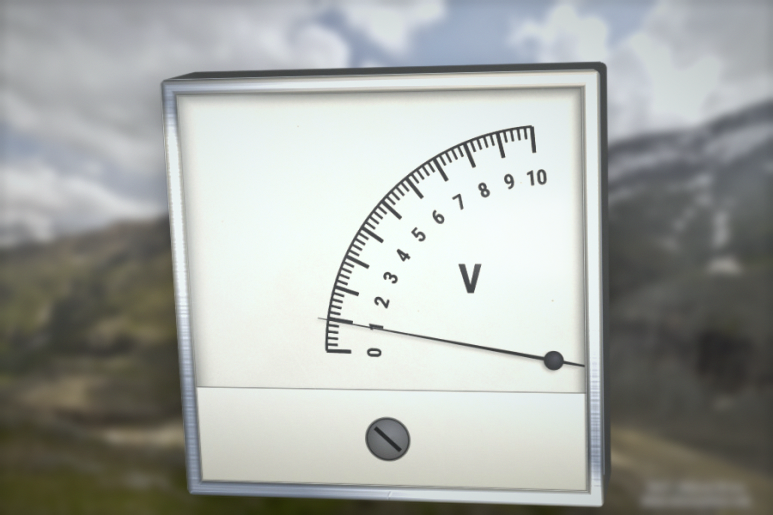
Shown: 1 V
